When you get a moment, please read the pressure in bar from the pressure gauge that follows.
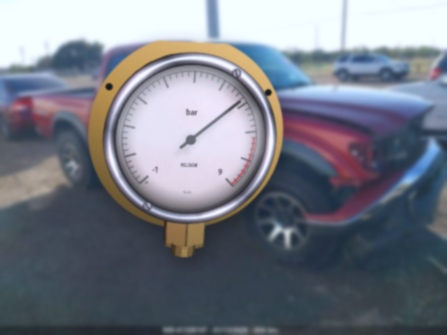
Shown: 5.8 bar
